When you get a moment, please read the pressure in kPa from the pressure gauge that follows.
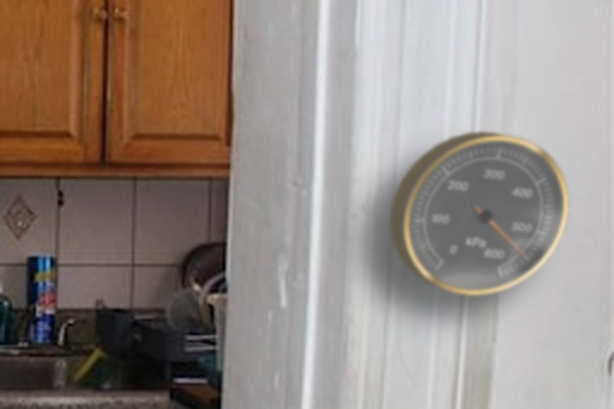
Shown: 550 kPa
